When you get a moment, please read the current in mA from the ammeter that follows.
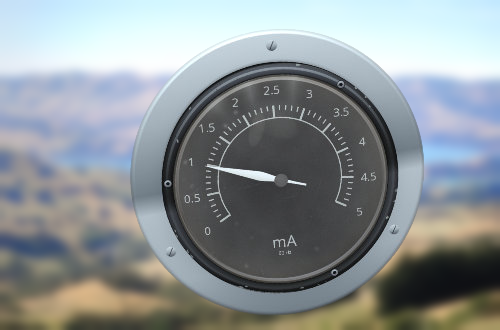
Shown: 1 mA
